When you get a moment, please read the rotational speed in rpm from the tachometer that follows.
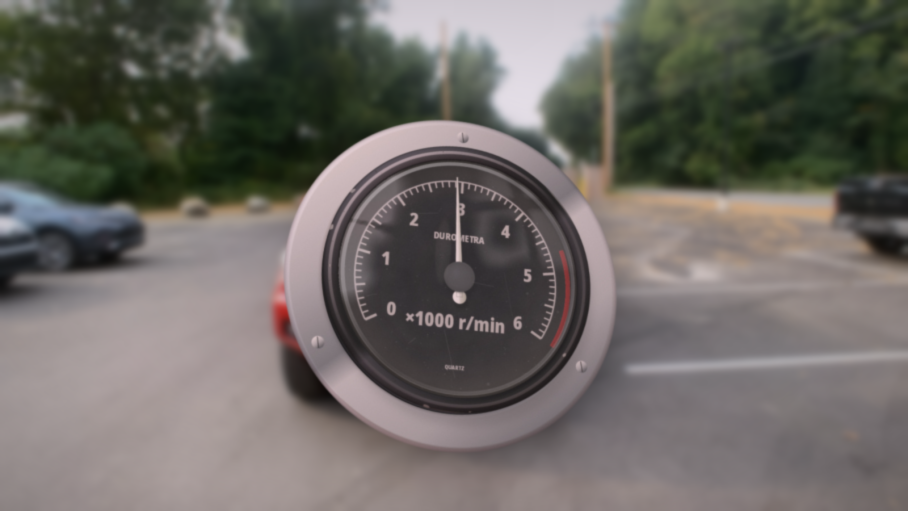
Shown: 2900 rpm
